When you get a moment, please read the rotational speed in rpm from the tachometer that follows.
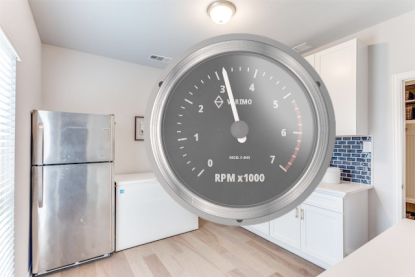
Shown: 3200 rpm
